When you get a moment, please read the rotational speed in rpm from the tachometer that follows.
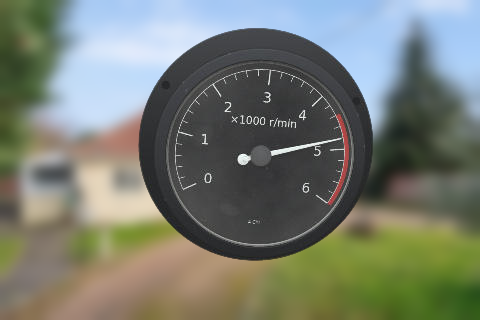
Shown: 4800 rpm
